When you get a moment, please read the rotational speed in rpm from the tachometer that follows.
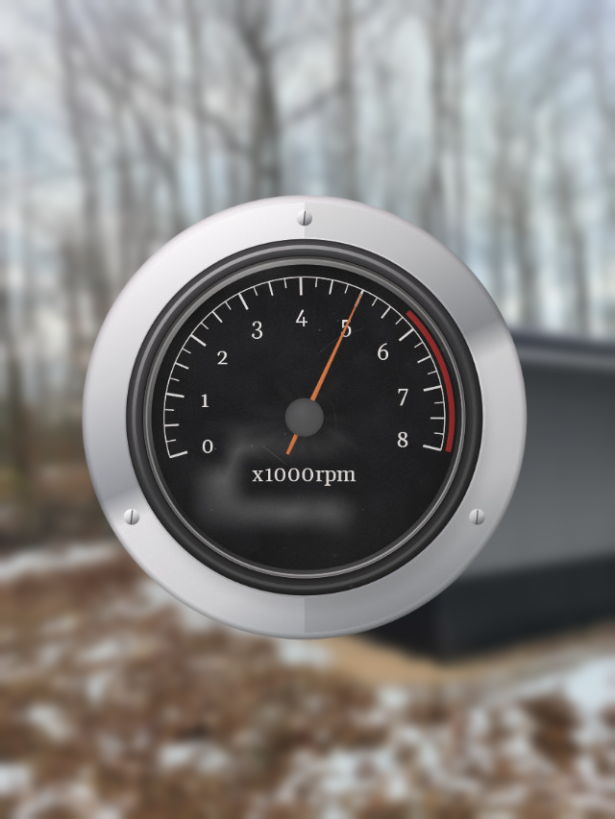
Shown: 5000 rpm
